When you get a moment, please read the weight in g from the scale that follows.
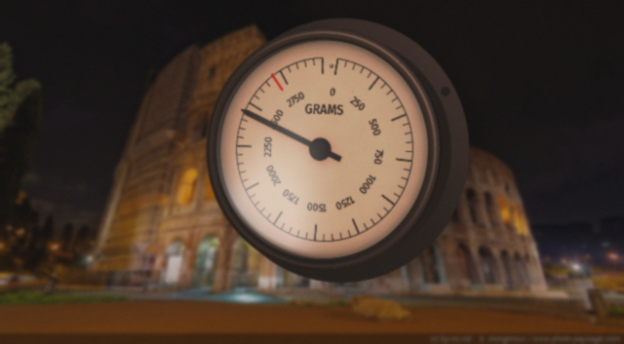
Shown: 2450 g
